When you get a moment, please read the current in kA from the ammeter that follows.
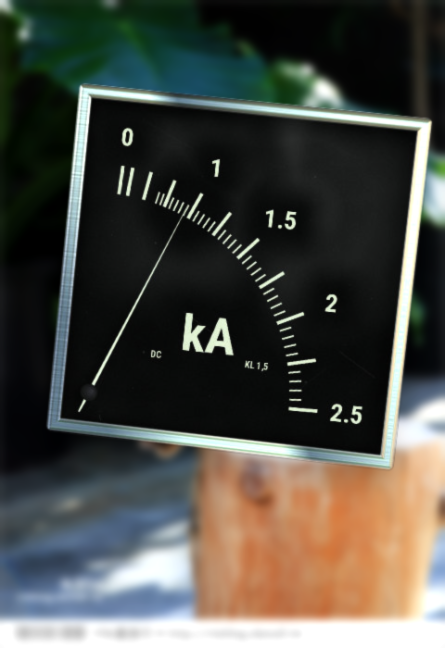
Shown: 0.95 kA
